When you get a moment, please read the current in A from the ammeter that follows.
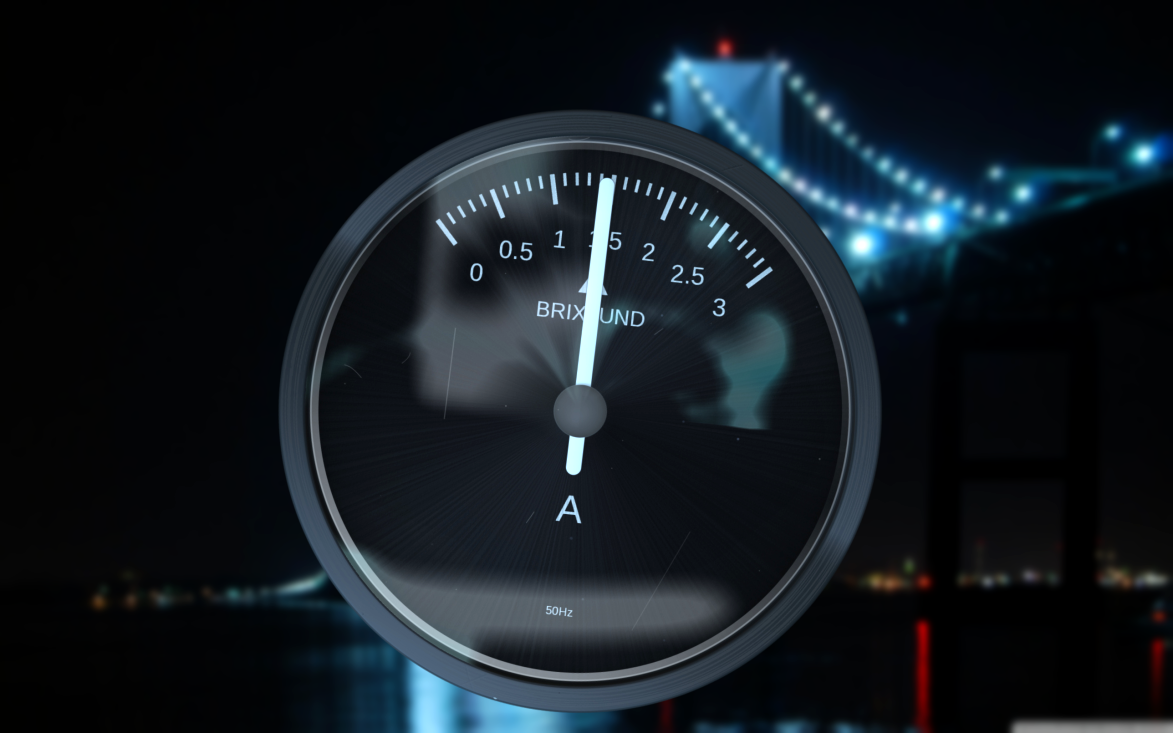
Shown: 1.45 A
